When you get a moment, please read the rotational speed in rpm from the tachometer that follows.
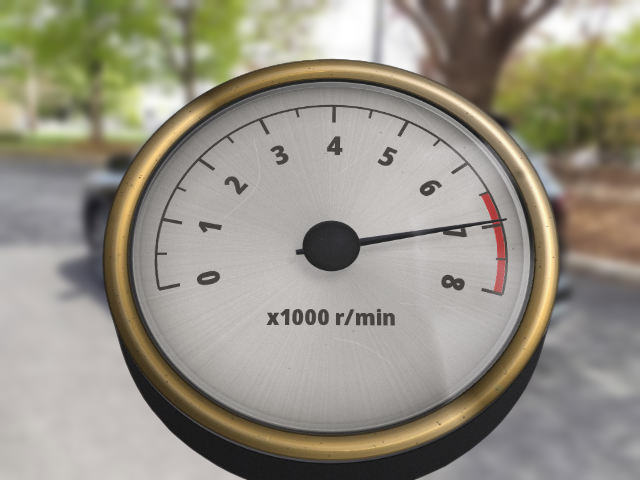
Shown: 7000 rpm
